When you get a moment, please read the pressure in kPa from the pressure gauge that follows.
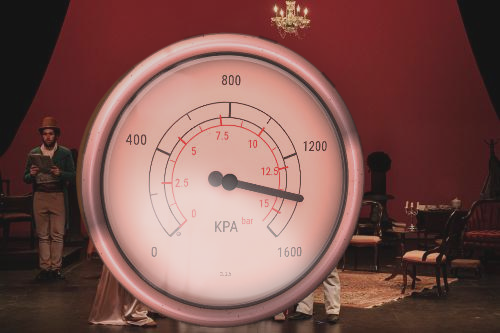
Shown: 1400 kPa
